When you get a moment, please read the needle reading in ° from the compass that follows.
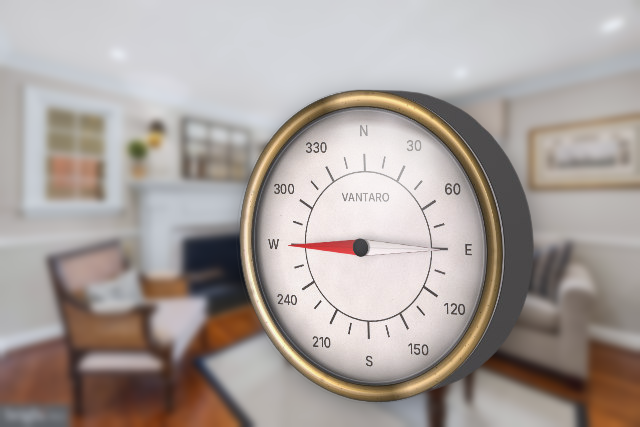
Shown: 270 °
